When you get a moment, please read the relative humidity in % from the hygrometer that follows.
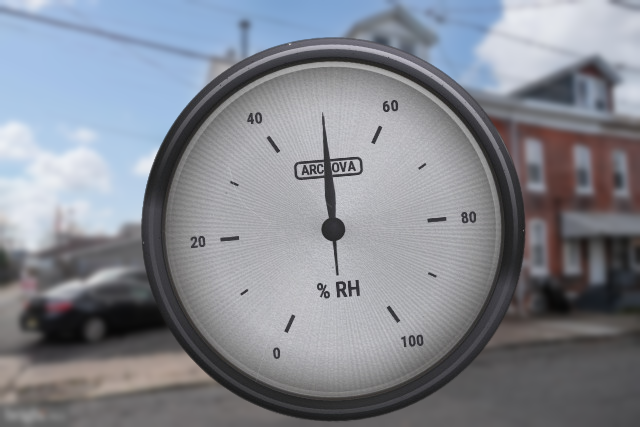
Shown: 50 %
